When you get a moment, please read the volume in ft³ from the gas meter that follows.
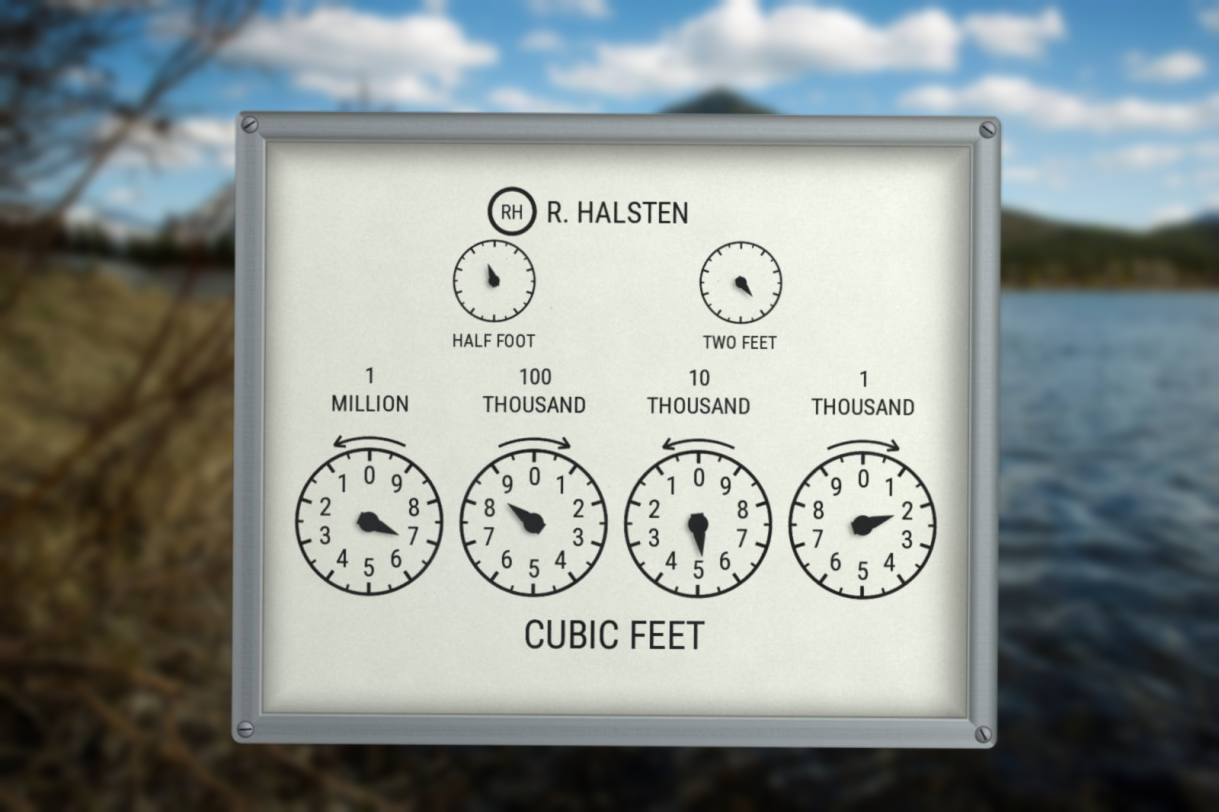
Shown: 685200 ft³
